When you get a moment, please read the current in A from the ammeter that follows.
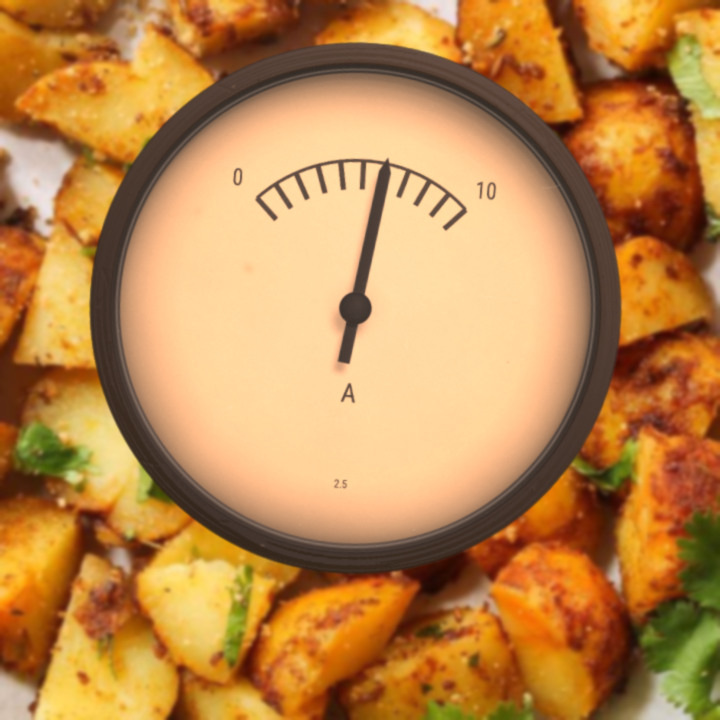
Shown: 6 A
